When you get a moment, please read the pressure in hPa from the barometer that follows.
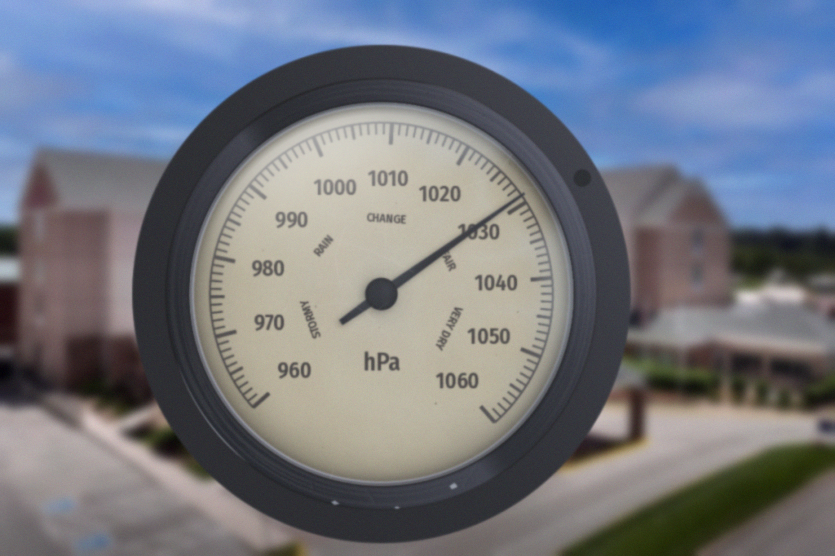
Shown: 1029 hPa
